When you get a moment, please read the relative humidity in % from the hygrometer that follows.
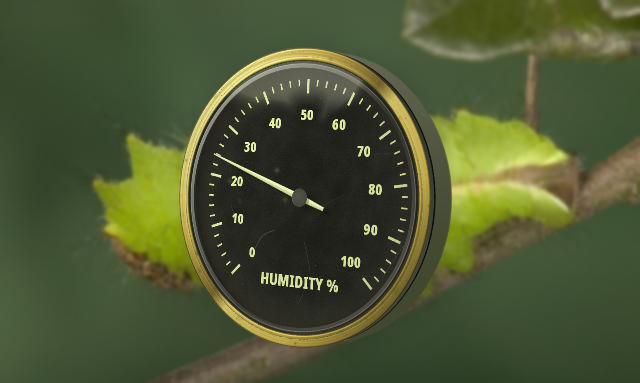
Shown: 24 %
